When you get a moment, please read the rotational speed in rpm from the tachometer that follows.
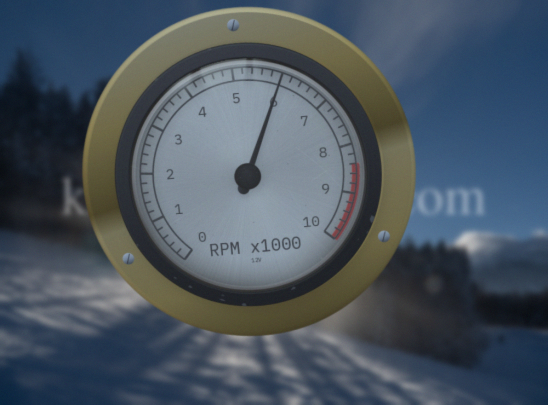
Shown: 6000 rpm
